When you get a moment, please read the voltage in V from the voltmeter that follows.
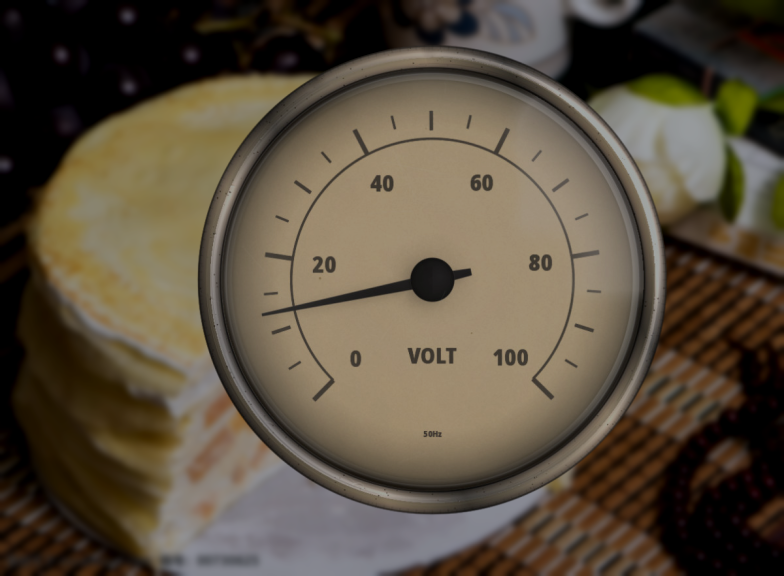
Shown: 12.5 V
